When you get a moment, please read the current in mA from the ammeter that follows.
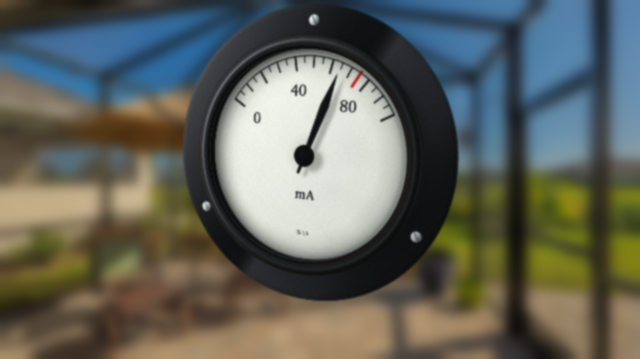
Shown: 65 mA
